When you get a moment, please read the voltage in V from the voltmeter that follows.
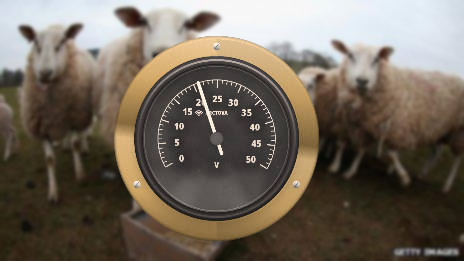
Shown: 21 V
